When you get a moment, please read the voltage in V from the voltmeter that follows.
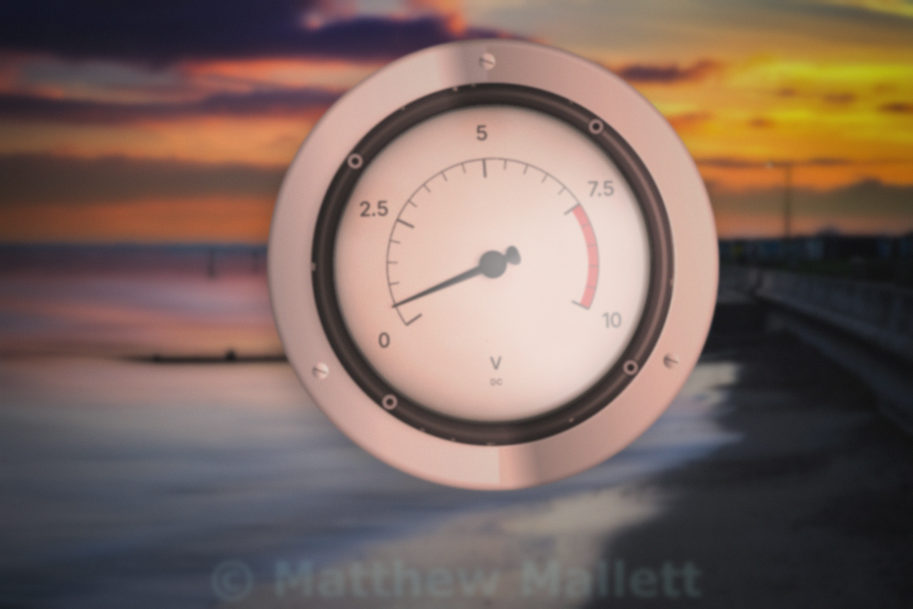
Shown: 0.5 V
